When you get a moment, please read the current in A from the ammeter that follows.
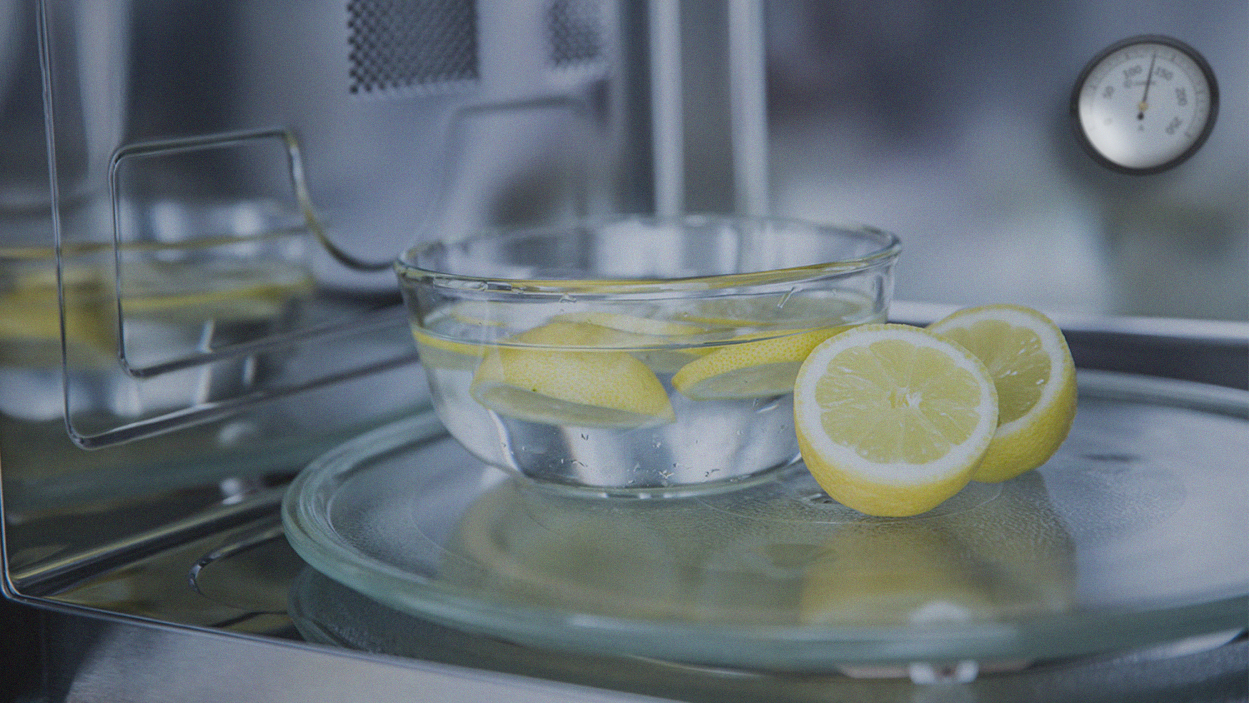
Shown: 130 A
